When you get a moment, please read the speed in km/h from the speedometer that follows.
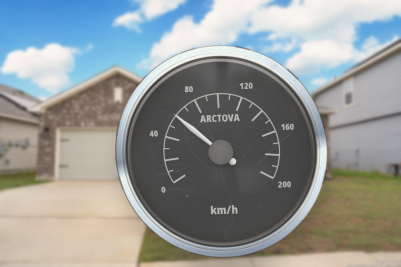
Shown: 60 km/h
